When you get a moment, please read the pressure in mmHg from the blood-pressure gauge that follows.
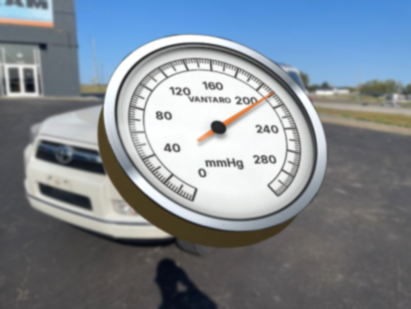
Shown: 210 mmHg
